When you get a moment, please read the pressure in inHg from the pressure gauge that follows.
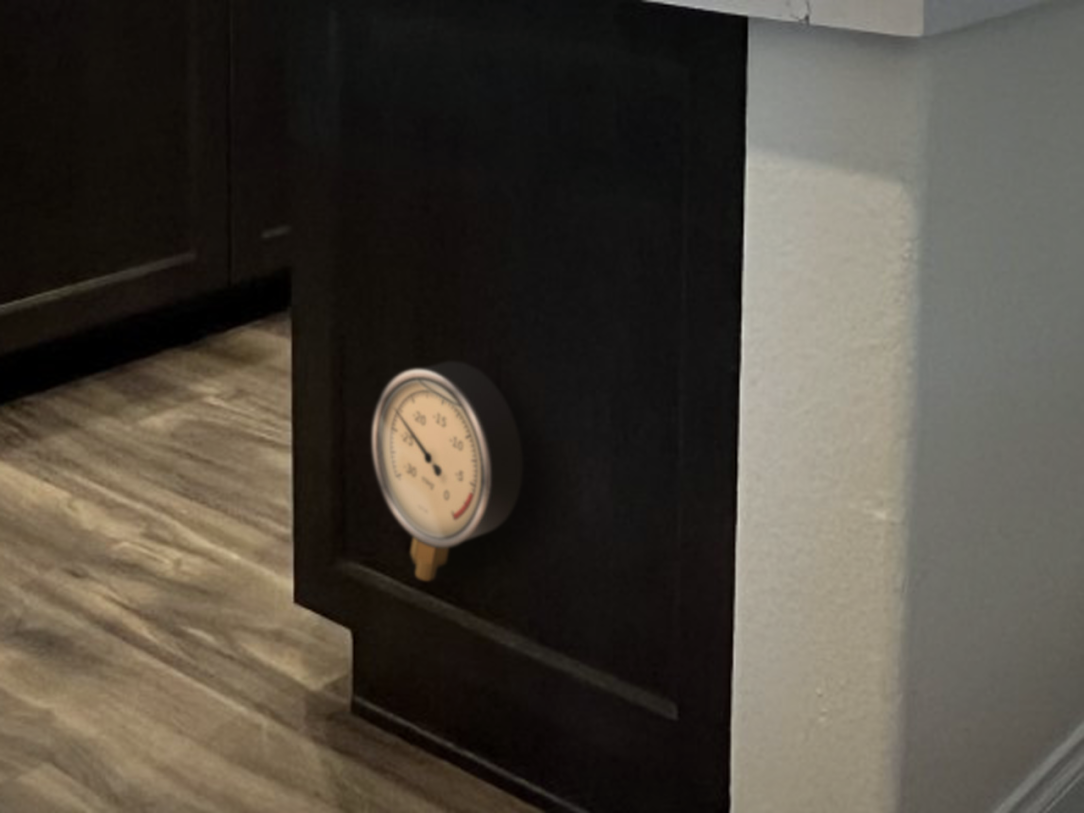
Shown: -22.5 inHg
